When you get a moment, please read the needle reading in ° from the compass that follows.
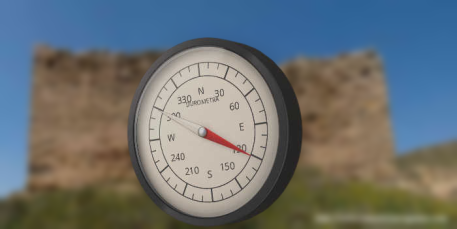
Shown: 120 °
